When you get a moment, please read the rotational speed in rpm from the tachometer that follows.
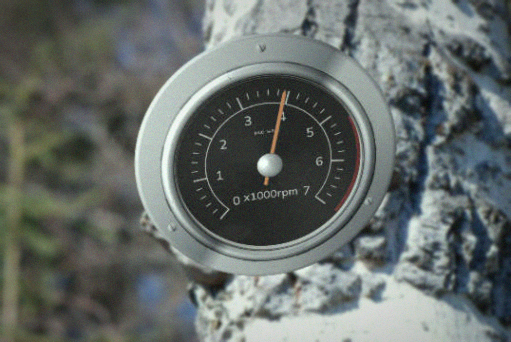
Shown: 3900 rpm
